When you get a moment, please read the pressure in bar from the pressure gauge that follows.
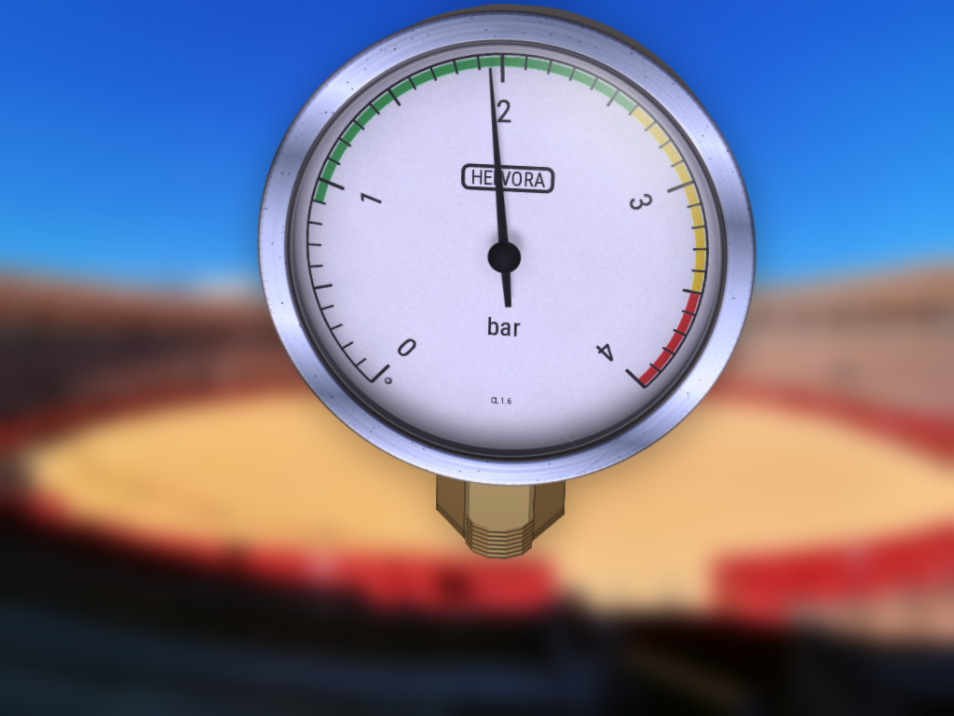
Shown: 1.95 bar
